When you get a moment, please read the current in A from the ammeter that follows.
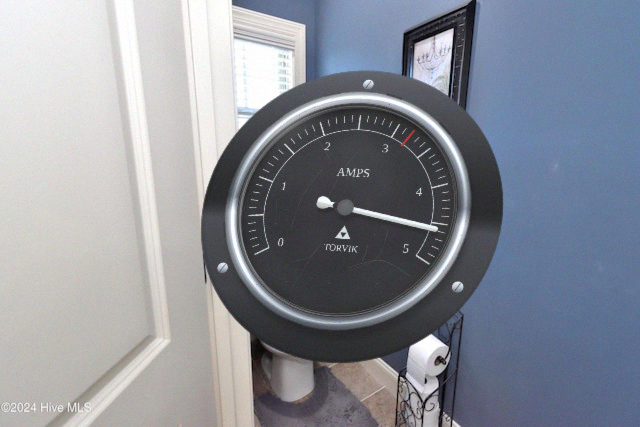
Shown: 4.6 A
